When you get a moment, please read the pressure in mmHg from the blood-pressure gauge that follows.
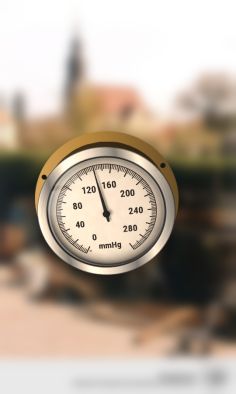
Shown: 140 mmHg
